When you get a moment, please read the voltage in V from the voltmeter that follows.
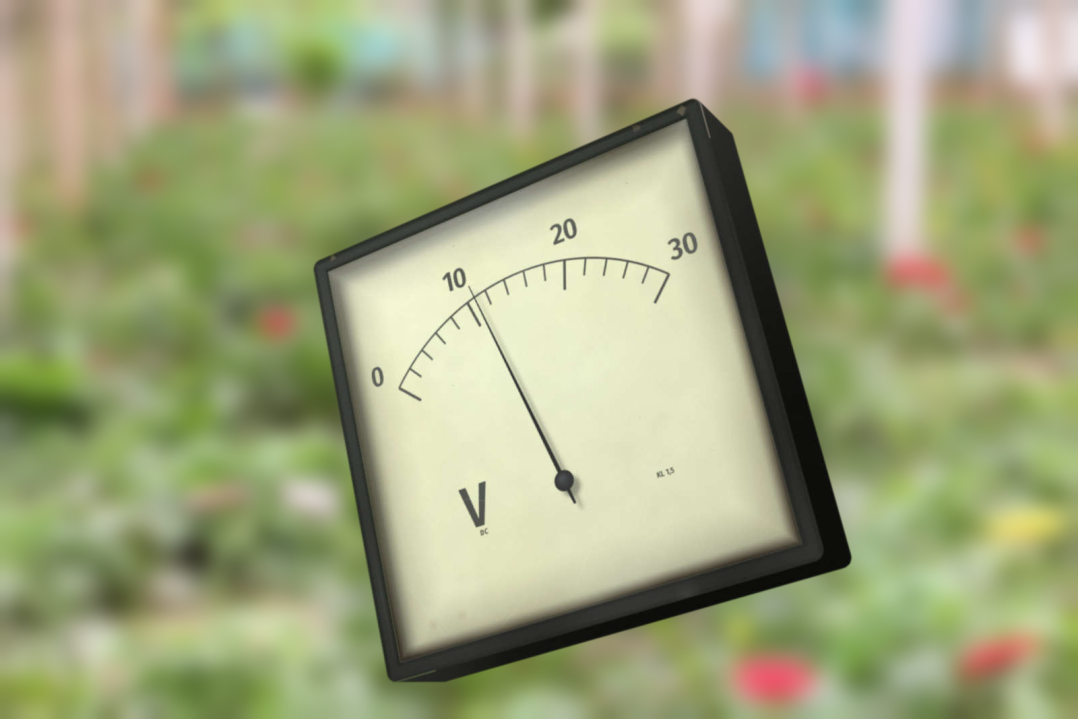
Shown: 11 V
